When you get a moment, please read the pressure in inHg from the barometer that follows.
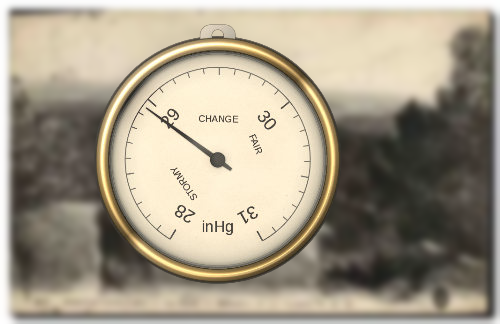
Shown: 28.95 inHg
